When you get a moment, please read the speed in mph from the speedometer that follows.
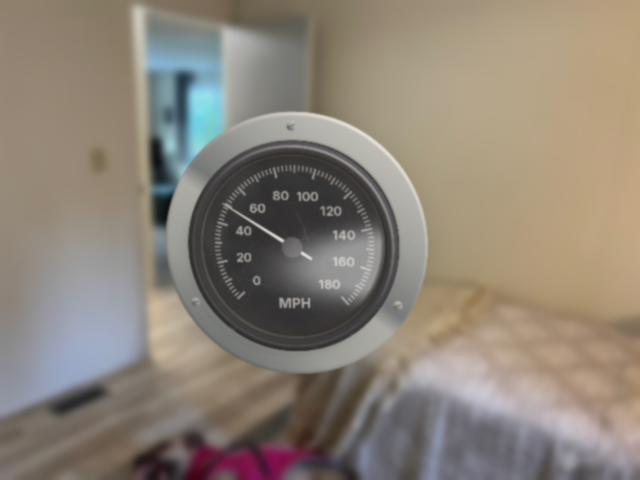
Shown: 50 mph
